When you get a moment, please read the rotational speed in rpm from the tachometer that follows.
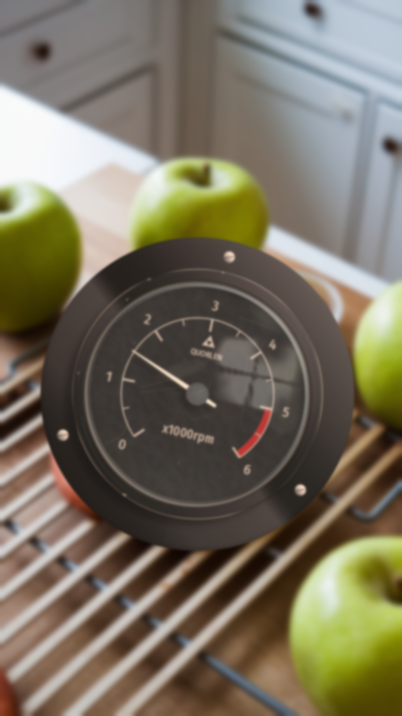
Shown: 1500 rpm
